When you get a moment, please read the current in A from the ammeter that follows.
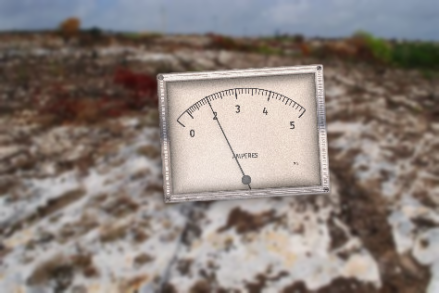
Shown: 2 A
